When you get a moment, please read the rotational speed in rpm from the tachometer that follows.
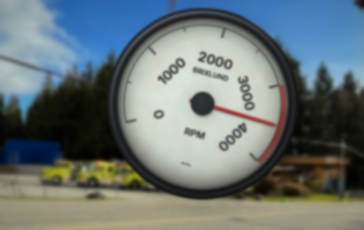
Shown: 3500 rpm
